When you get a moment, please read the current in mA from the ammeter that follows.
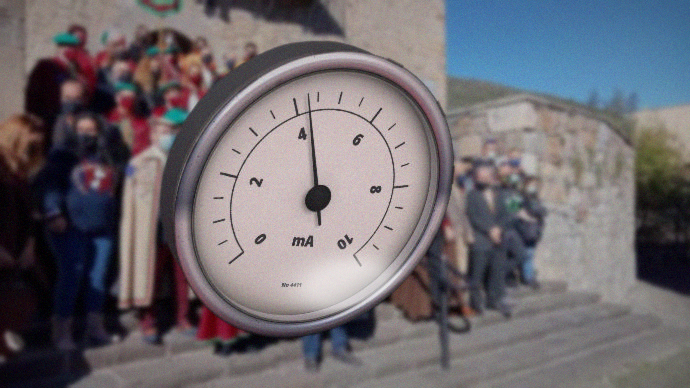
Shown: 4.25 mA
